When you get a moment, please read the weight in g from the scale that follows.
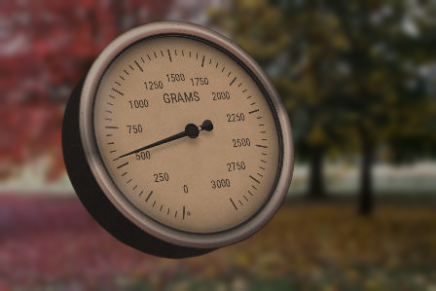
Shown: 550 g
